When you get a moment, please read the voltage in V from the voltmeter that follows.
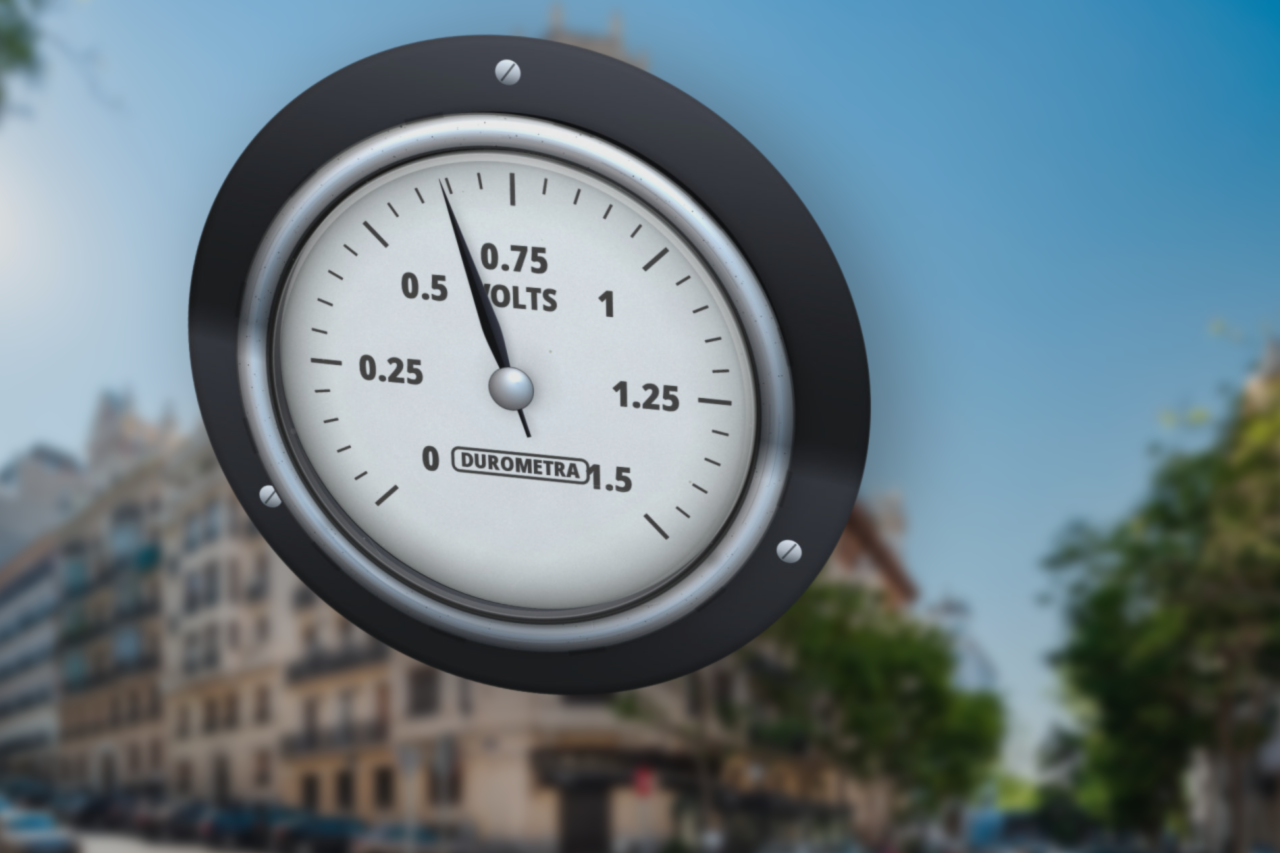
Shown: 0.65 V
